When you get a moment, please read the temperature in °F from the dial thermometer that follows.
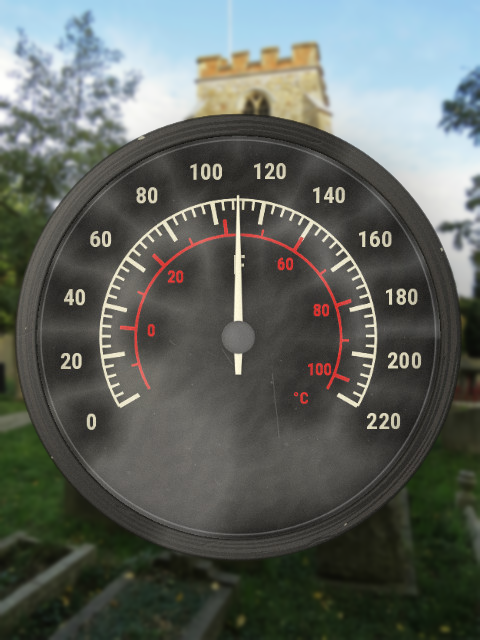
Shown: 110 °F
